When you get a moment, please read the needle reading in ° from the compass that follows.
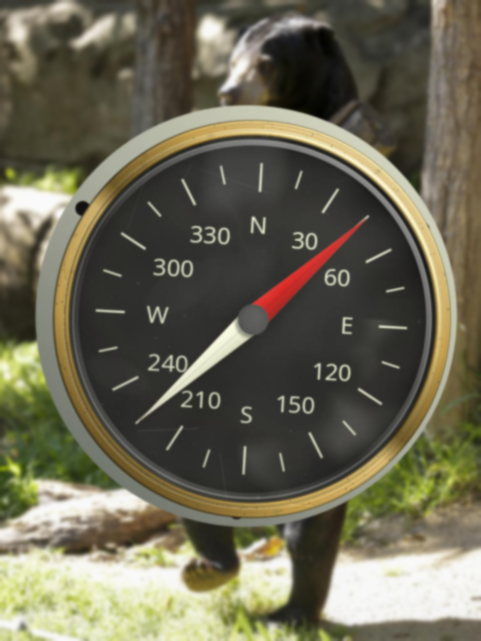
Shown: 45 °
